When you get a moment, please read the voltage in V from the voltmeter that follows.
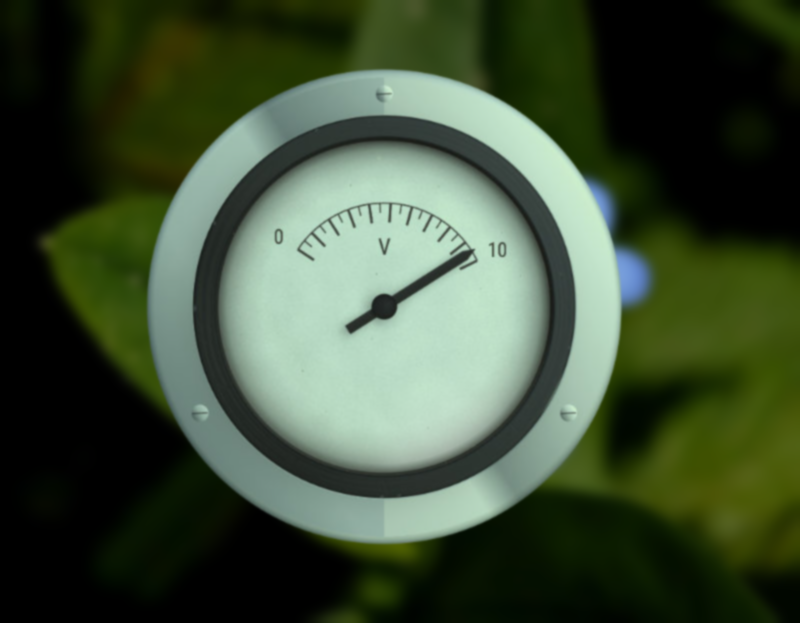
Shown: 9.5 V
